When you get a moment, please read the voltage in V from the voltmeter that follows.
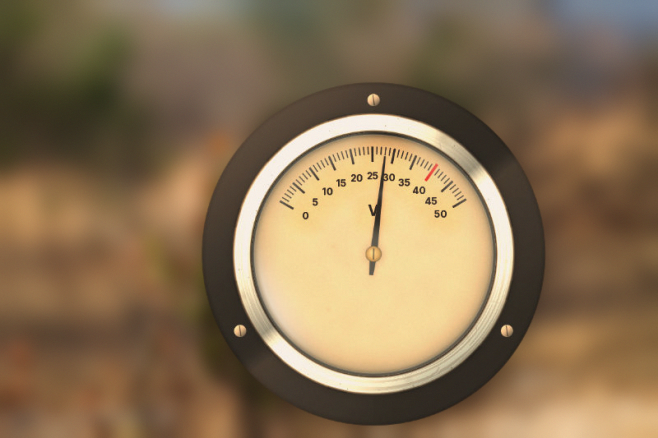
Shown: 28 V
